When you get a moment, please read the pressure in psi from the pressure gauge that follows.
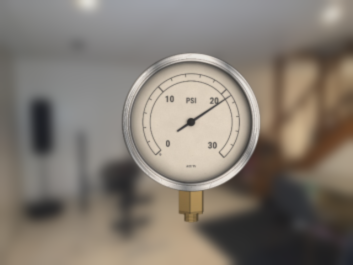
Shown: 21 psi
